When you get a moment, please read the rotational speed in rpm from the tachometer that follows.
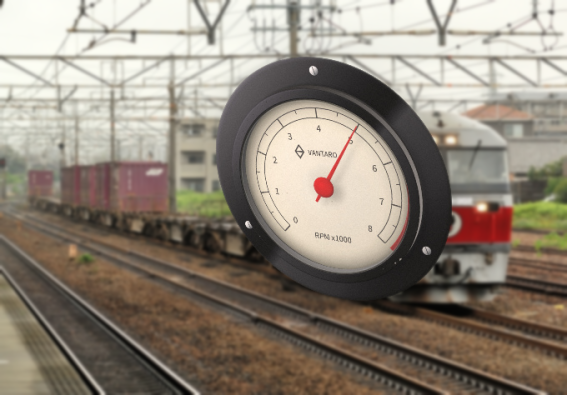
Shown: 5000 rpm
